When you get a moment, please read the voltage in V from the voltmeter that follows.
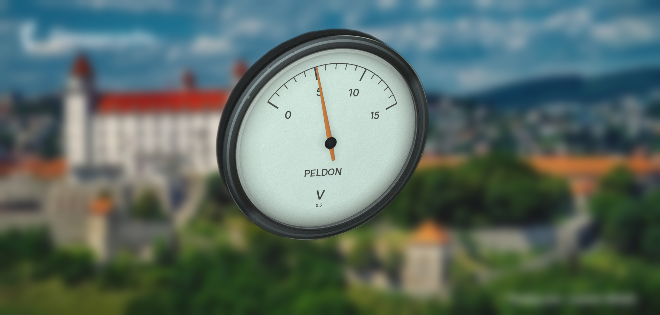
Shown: 5 V
